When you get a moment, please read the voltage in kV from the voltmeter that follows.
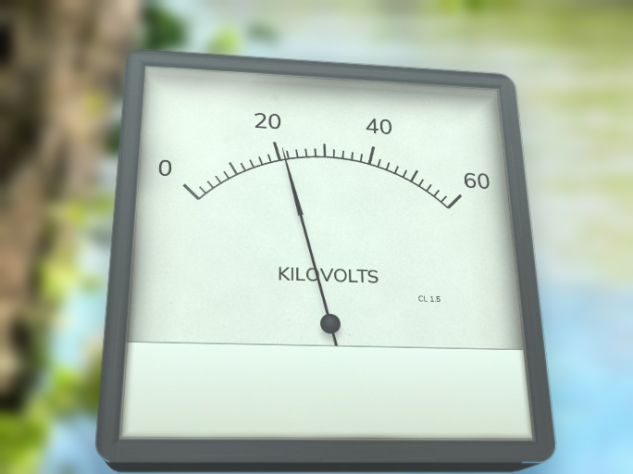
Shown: 21 kV
